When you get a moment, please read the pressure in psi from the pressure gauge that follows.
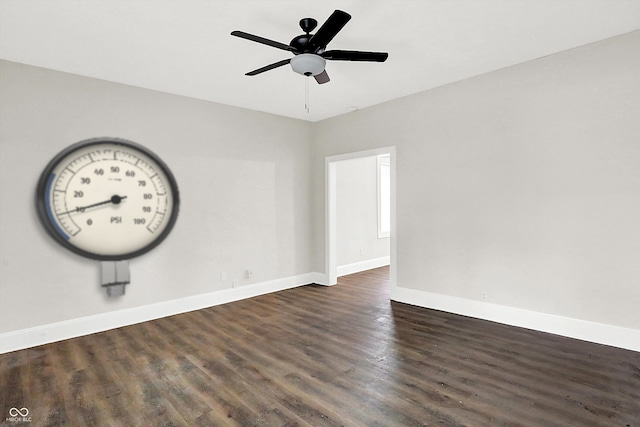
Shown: 10 psi
